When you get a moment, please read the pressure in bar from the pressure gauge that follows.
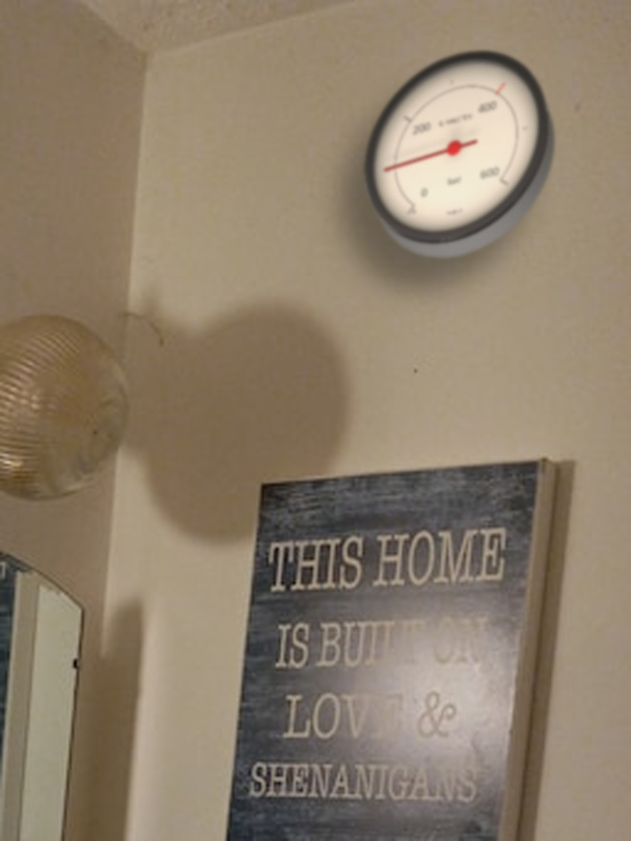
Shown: 100 bar
